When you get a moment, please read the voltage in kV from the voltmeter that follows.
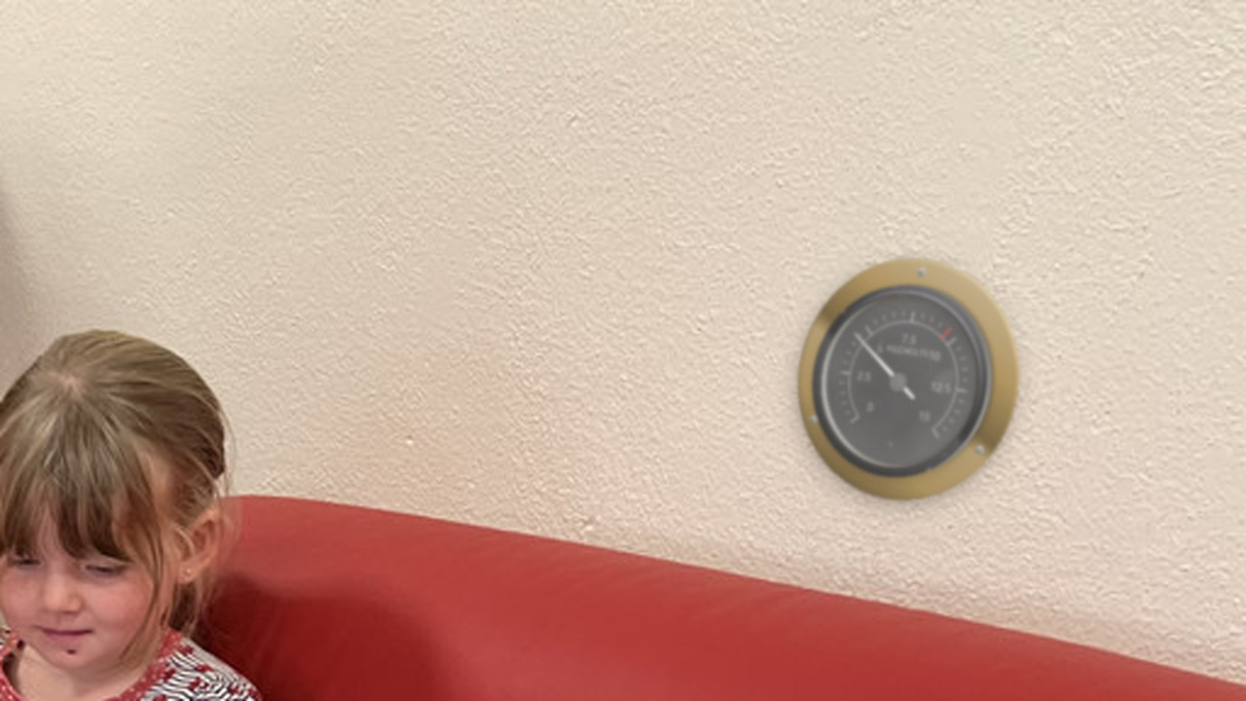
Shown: 4.5 kV
